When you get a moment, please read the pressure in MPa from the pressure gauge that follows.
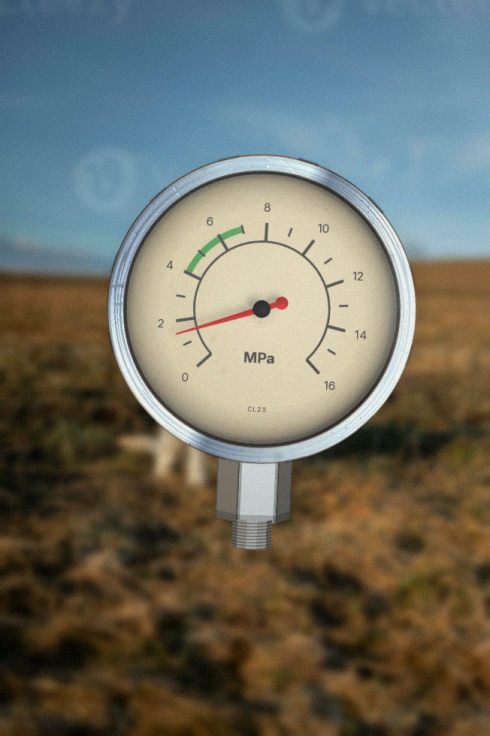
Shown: 1.5 MPa
